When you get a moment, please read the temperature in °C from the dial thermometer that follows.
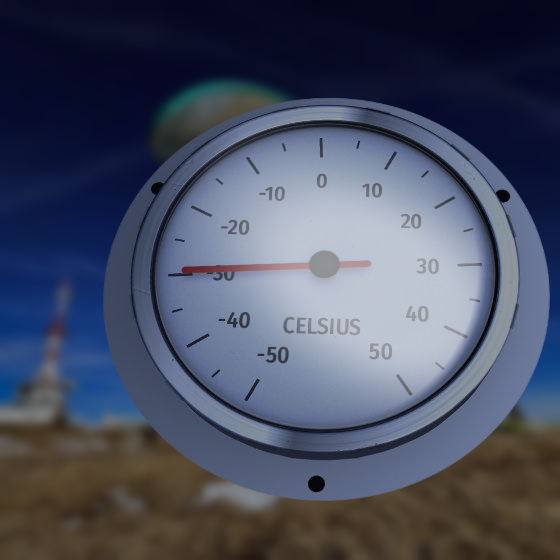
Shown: -30 °C
